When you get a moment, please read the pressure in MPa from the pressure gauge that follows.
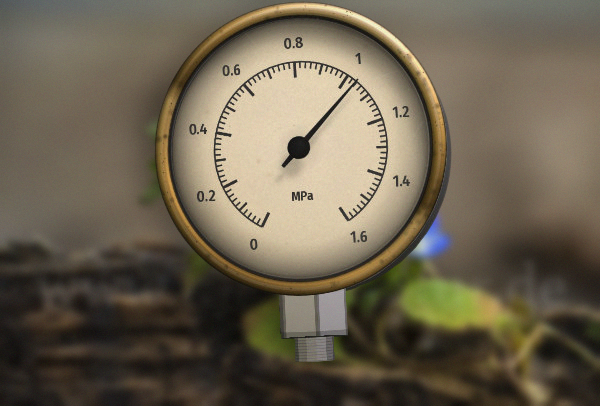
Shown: 1.04 MPa
